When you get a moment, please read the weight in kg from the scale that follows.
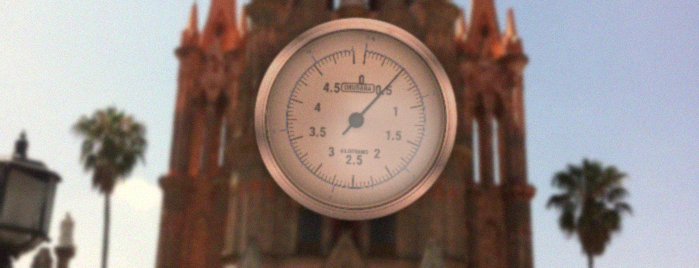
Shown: 0.5 kg
